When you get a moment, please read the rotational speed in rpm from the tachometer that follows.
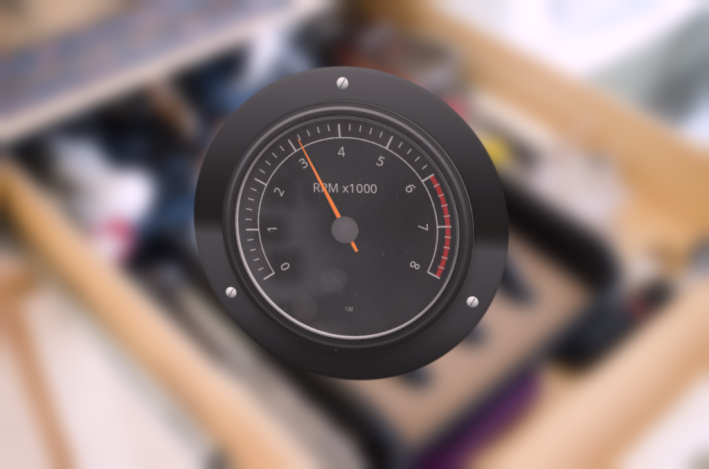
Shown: 3200 rpm
